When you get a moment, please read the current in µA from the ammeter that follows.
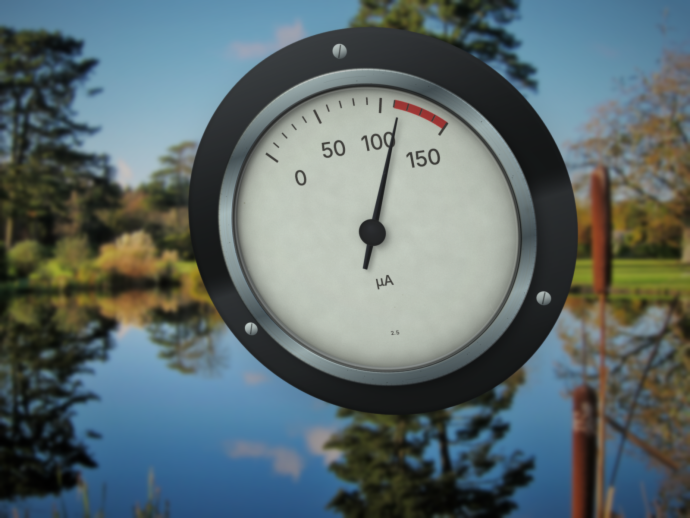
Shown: 115 µA
